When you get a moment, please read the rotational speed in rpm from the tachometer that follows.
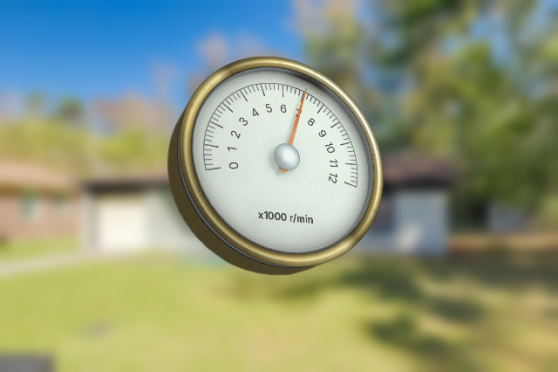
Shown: 7000 rpm
